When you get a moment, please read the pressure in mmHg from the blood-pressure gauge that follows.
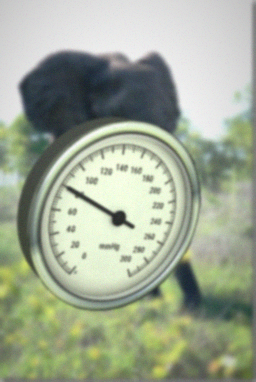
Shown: 80 mmHg
